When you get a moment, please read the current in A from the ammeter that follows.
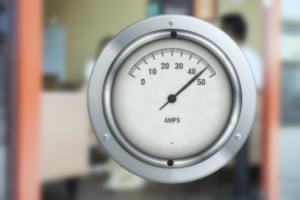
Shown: 45 A
